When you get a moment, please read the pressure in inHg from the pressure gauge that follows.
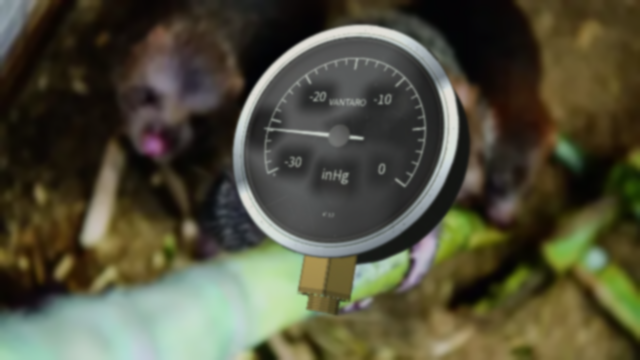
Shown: -26 inHg
